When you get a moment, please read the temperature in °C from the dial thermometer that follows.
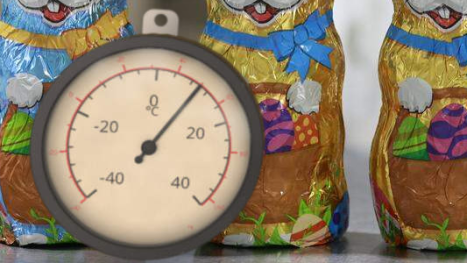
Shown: 10 °C
